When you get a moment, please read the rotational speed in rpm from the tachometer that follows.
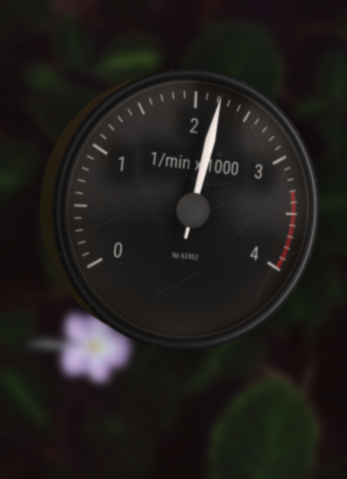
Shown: 2200 rpm
